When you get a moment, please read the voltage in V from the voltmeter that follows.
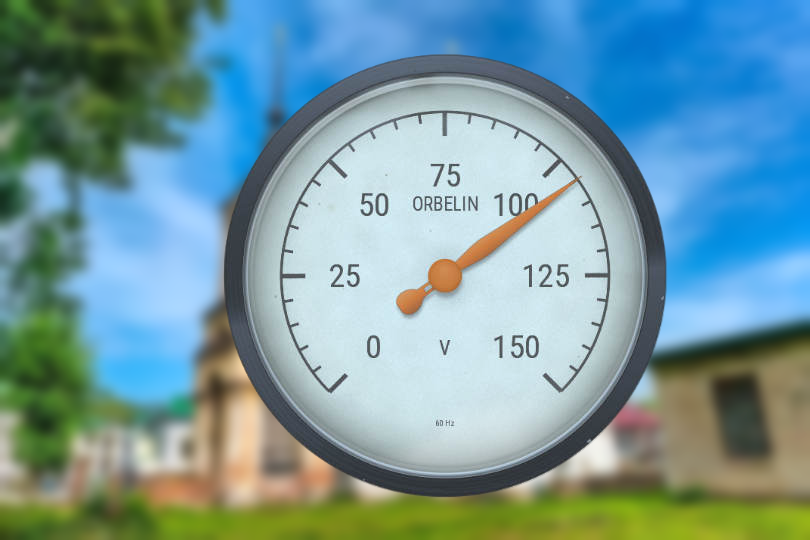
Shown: 105 V
